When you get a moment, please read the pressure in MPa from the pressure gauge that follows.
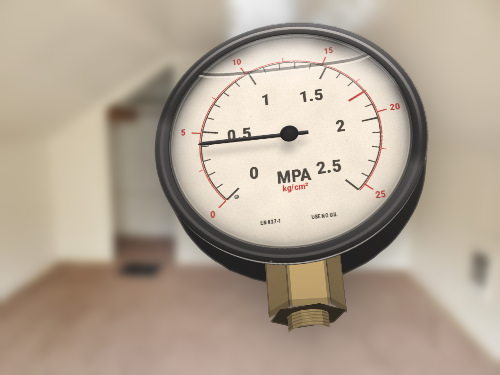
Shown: 0.4 MPa
